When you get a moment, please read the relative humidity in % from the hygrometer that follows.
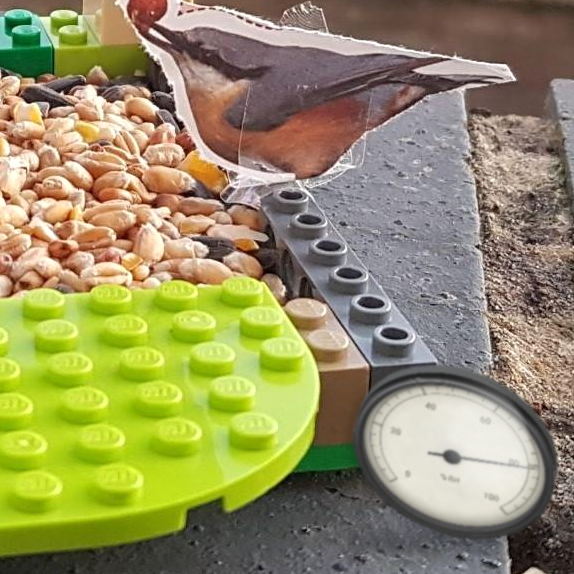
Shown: 80 %
